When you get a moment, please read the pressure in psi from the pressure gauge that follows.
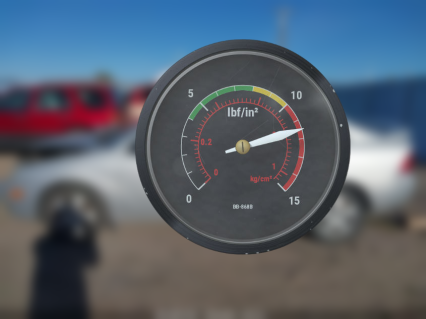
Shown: 11.5 psi
